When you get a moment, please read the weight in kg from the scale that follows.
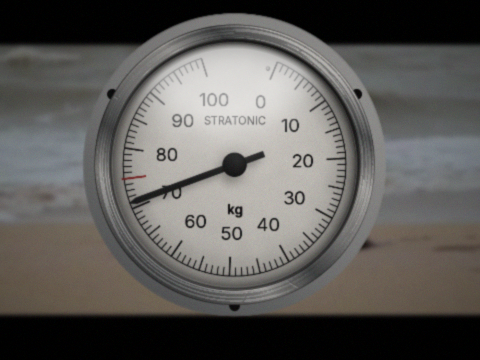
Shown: 71 kg
